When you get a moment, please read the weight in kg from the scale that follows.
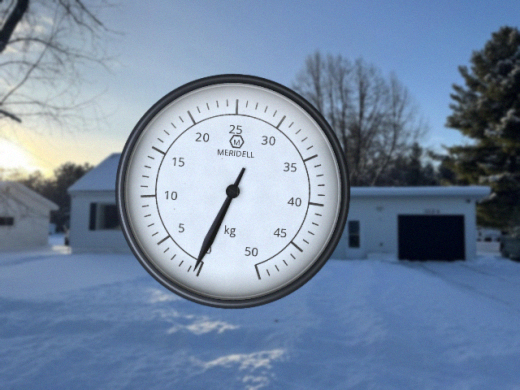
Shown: 0.5 kg
